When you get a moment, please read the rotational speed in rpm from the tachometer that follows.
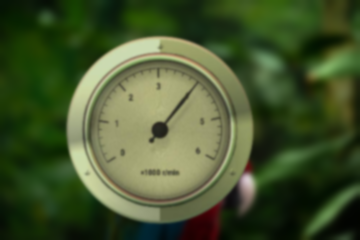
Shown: 4000 rpm
